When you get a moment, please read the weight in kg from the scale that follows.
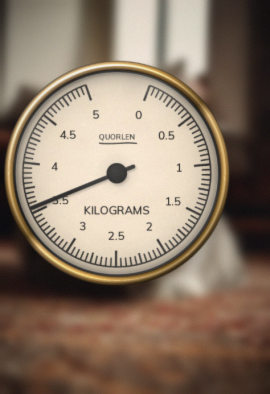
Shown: 3.55 kg
